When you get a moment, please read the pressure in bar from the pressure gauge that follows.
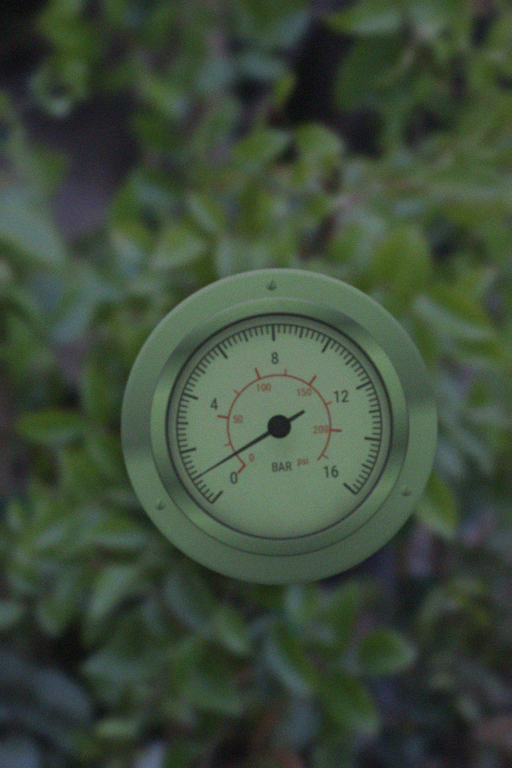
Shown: 1 bar
